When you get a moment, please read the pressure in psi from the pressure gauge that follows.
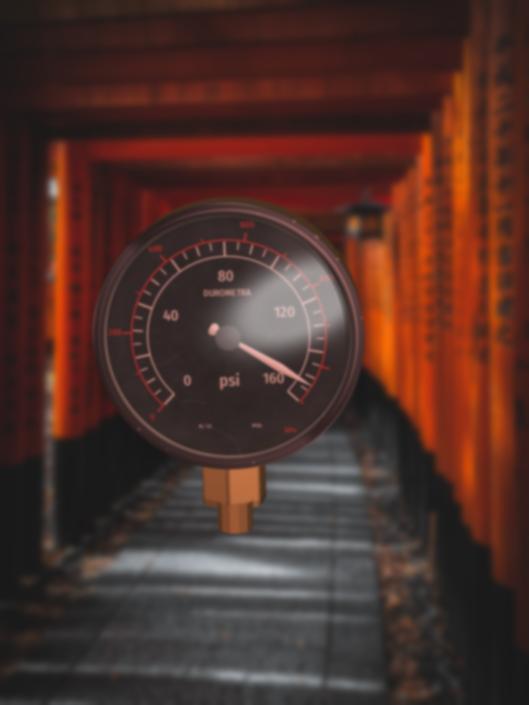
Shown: 152.5 psi
